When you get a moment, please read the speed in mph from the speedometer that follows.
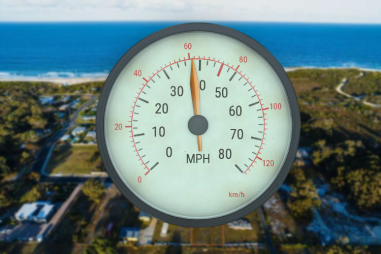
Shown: 38 mph
